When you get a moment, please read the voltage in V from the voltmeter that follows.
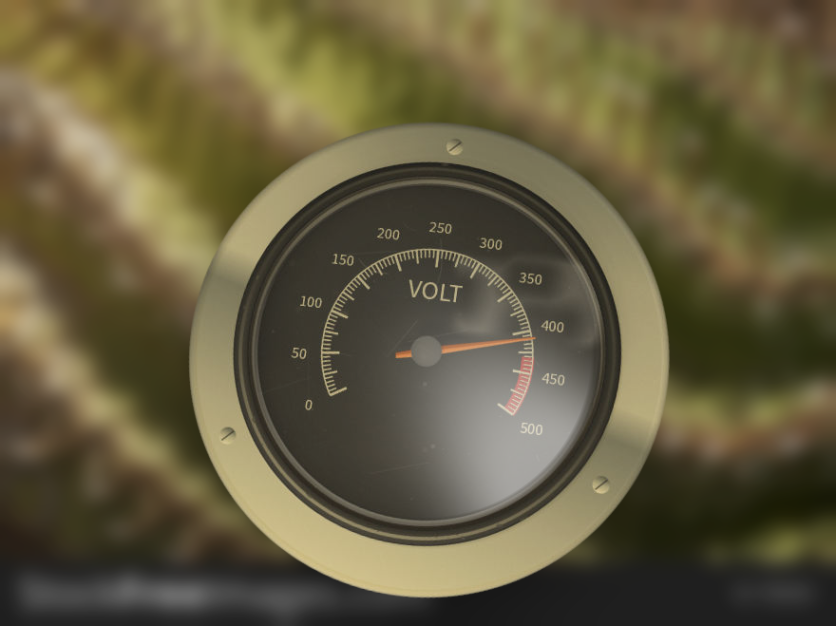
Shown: 410 V
